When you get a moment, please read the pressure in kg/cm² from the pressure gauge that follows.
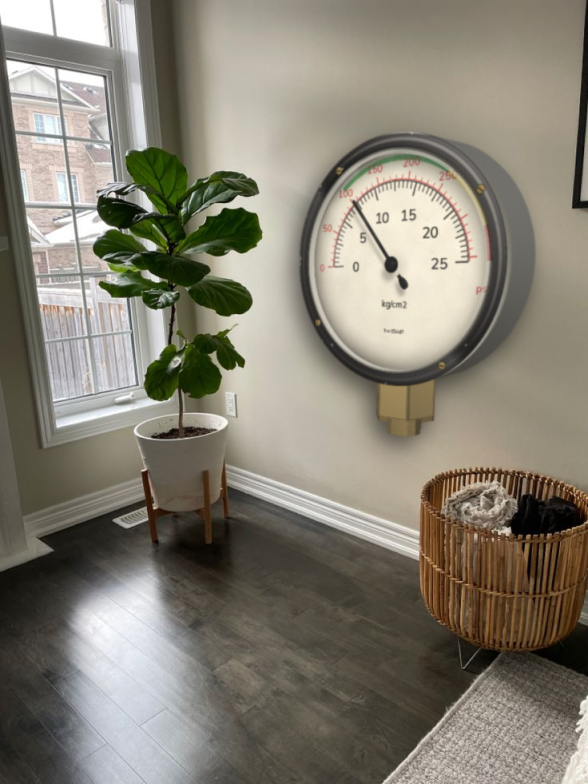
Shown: 7.5 kg/cm²
